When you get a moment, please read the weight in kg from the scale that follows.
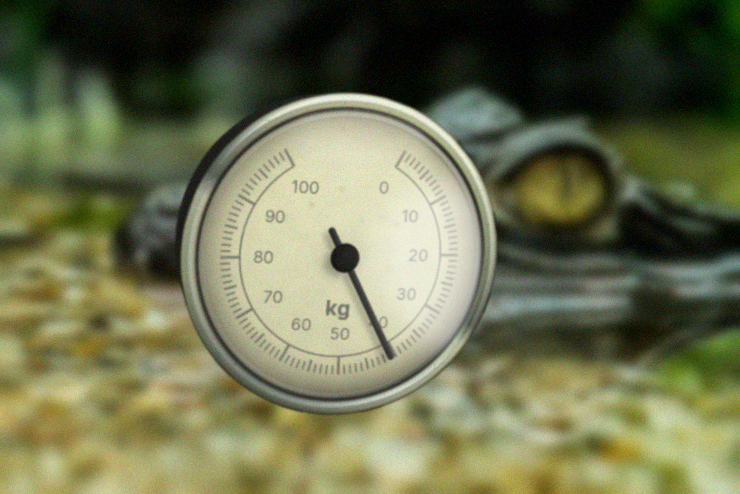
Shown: 41 kg
